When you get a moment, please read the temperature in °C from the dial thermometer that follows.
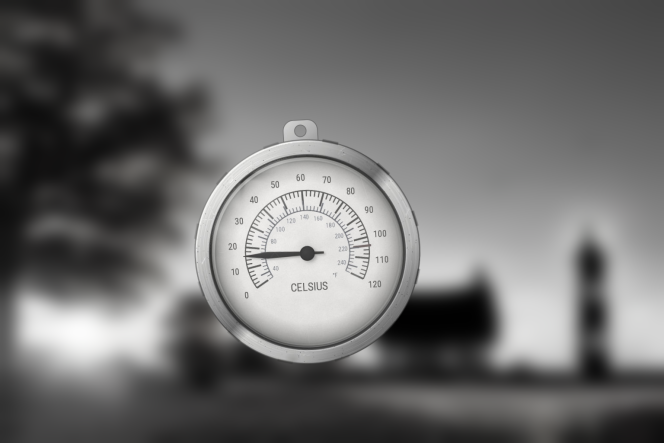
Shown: 16 °C
